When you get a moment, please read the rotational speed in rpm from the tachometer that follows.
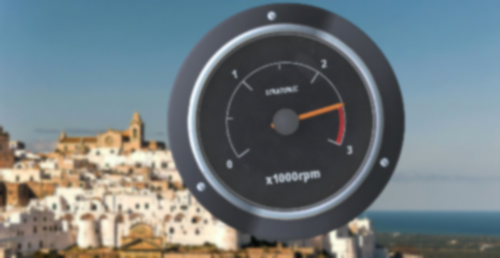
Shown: 2500 rpm
